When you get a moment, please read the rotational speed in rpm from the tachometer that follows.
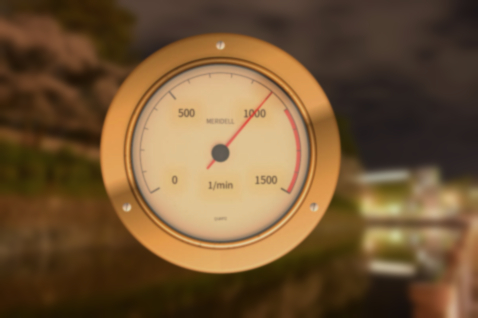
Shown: 1000 rpm
